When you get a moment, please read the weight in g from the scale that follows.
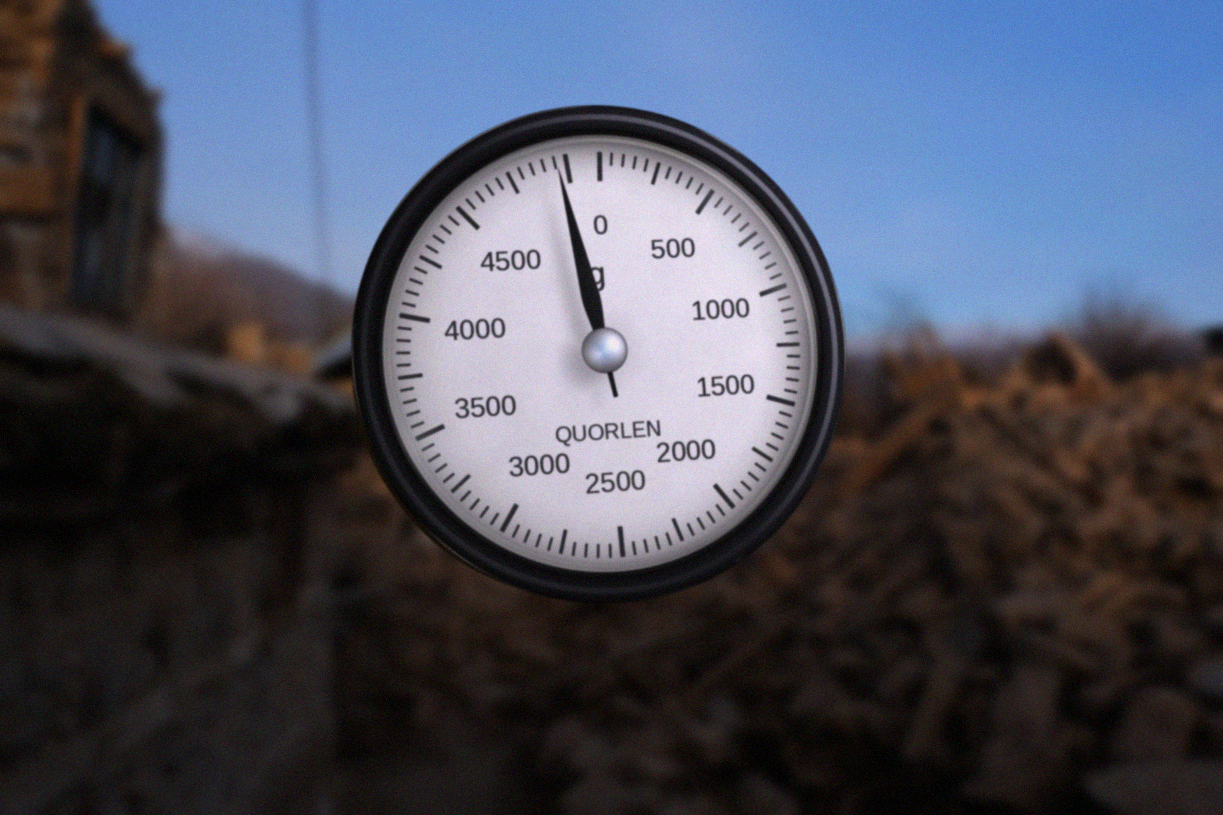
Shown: 4950 g
